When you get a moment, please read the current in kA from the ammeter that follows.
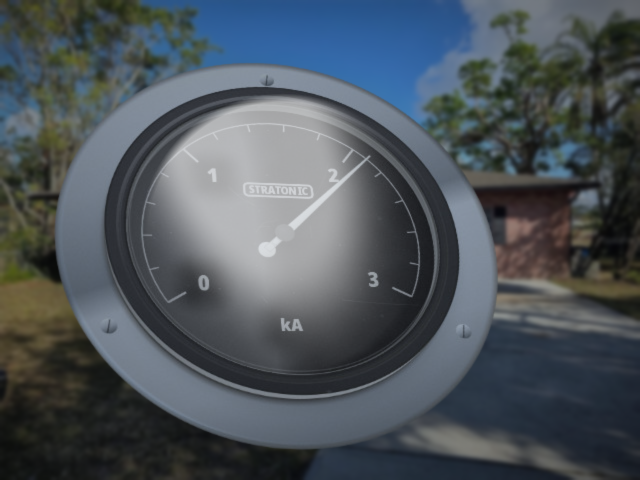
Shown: 2.1 kA
